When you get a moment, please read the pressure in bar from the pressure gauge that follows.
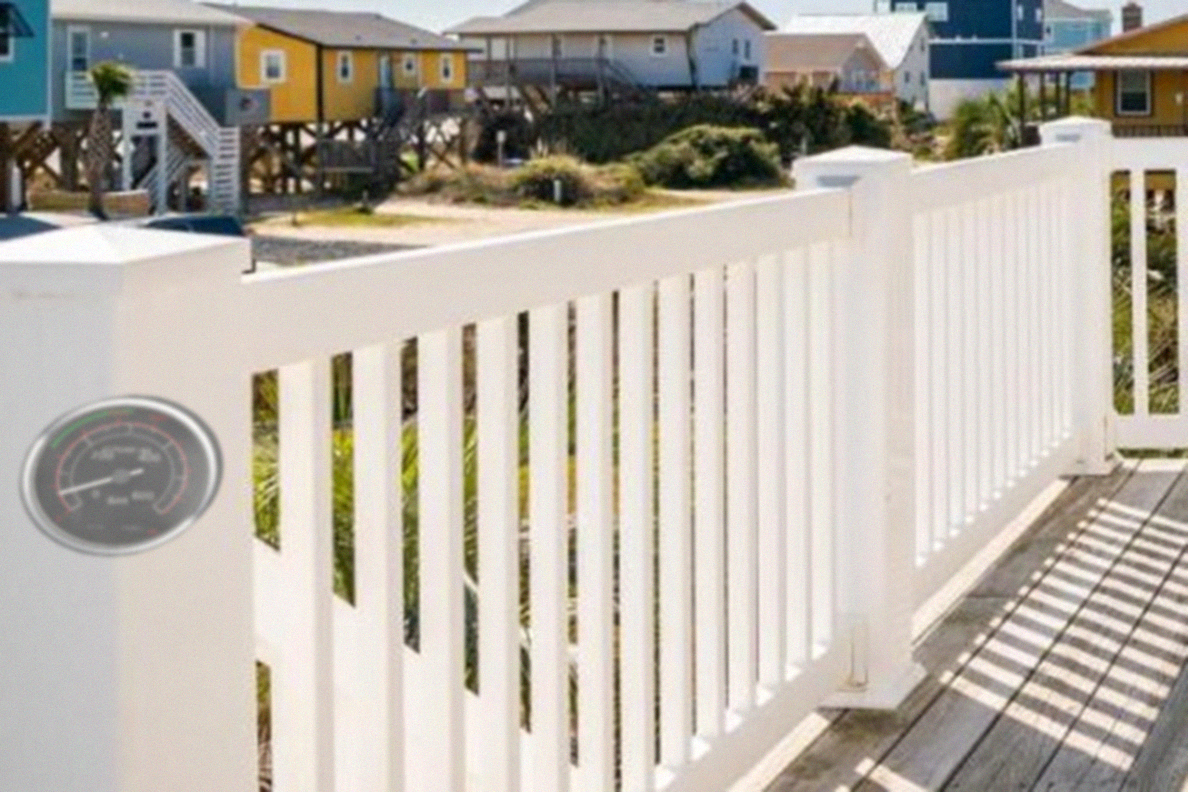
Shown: 50 bar
